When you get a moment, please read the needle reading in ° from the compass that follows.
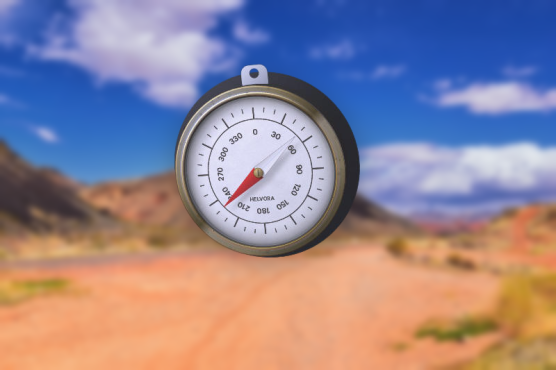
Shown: 230 °
